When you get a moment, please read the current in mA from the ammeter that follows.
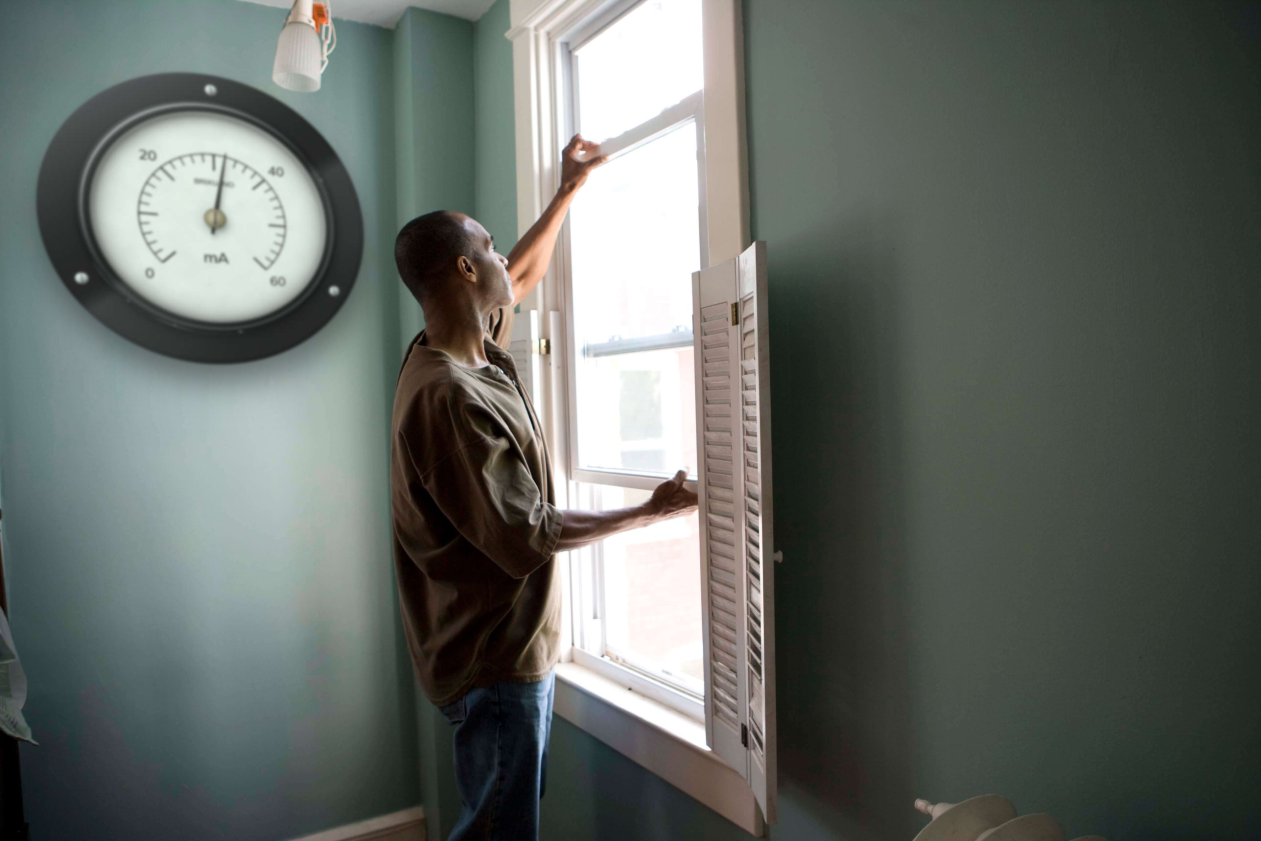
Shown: 32 mA
